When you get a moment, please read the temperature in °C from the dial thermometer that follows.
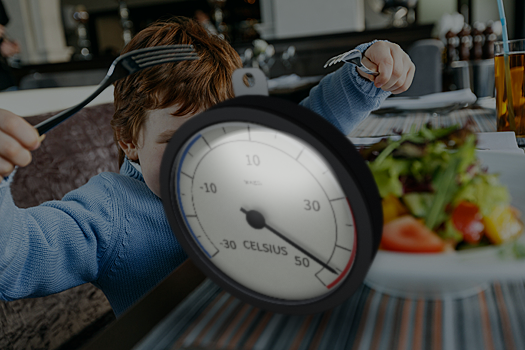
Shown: 45 °C
